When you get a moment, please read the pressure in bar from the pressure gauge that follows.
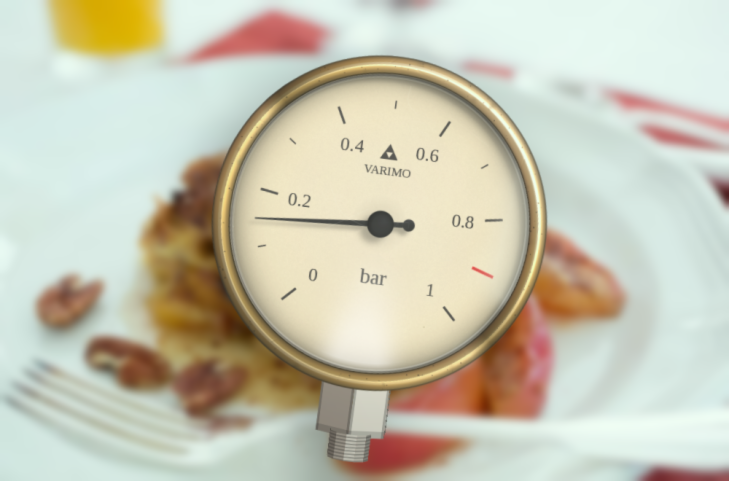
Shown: 0.15 bar
